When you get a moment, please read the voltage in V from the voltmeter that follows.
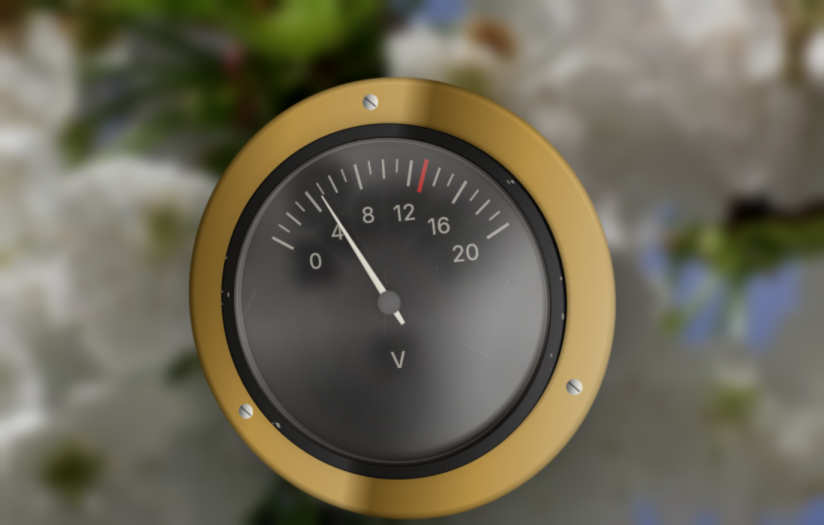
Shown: 5 V
